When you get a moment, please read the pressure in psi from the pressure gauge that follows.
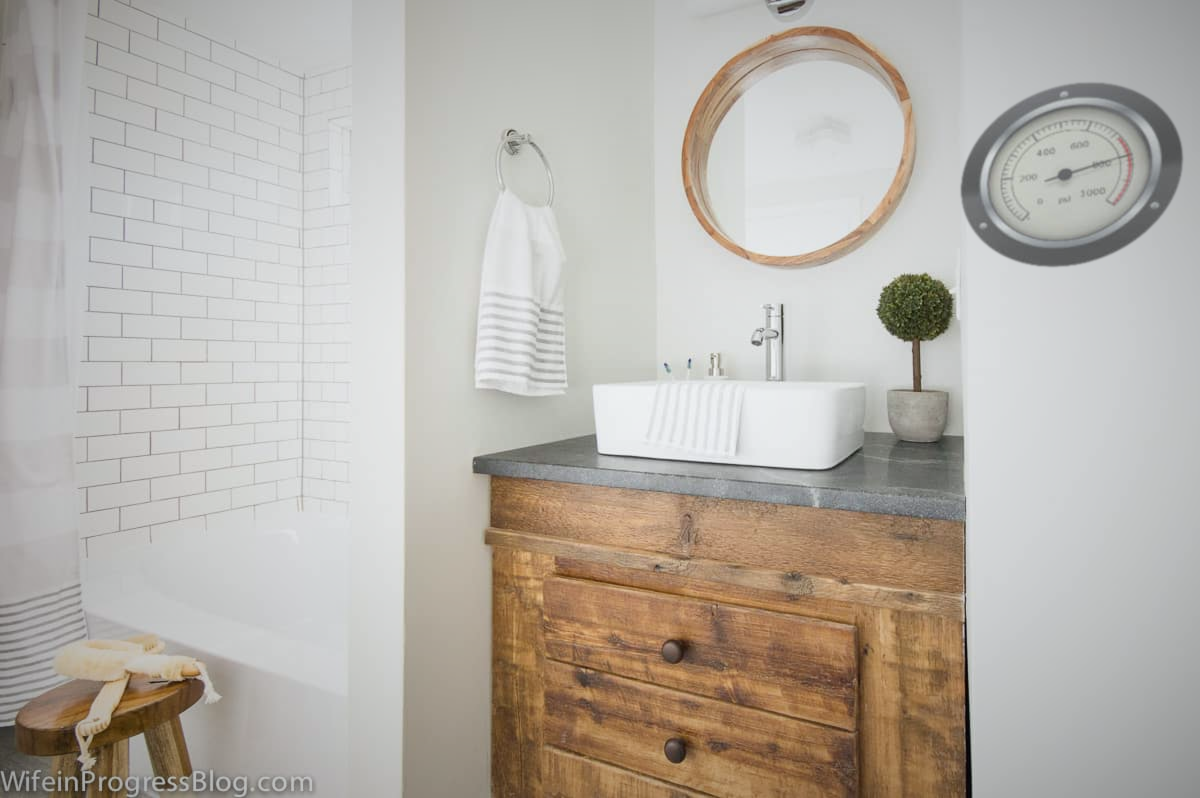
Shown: 800 psi
